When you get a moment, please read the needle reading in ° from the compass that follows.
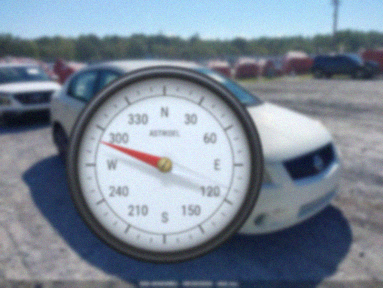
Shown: 290 °
